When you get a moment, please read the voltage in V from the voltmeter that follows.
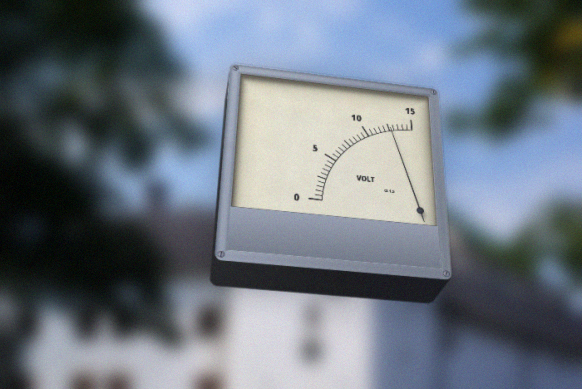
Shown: 12.5 V
